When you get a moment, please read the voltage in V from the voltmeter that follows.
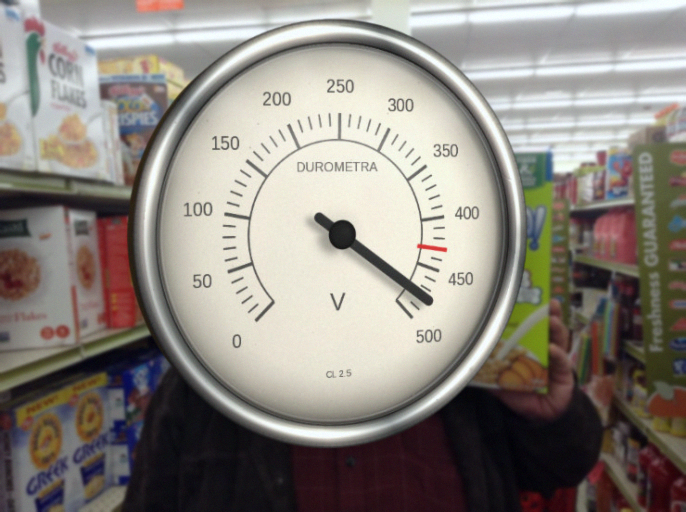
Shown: 480 V
